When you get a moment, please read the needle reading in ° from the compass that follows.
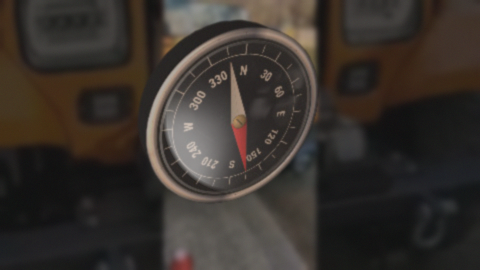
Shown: 165 °
